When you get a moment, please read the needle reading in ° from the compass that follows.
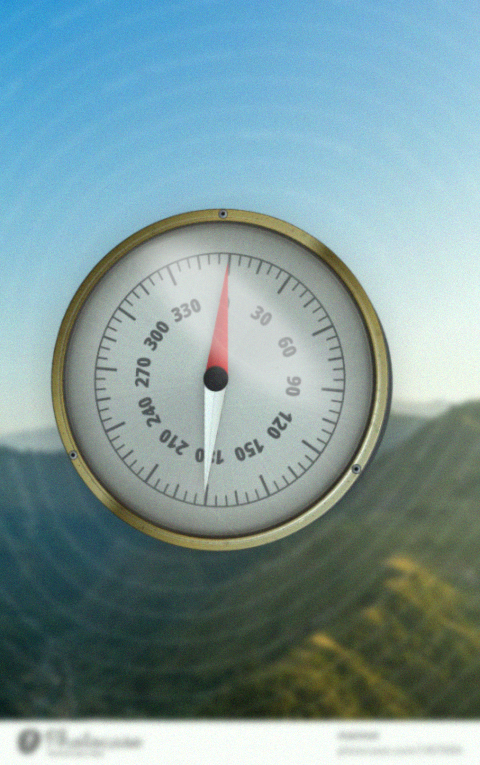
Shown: 0 °
